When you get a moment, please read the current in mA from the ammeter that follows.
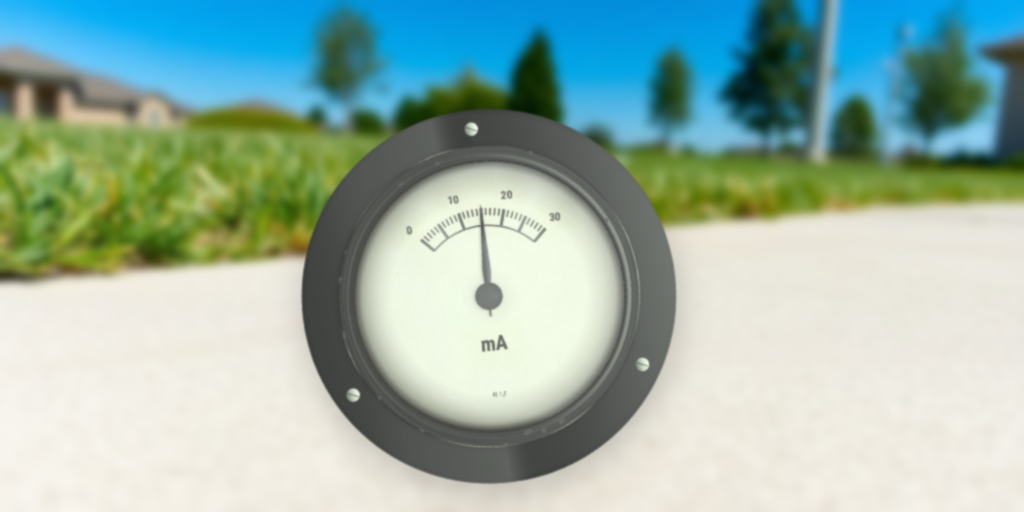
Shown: 15 mA
